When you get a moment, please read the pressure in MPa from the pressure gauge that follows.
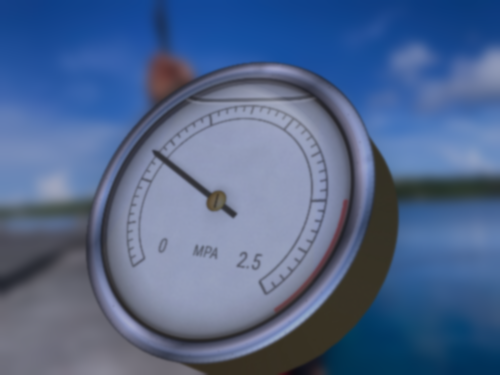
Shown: 0.65 MPa
